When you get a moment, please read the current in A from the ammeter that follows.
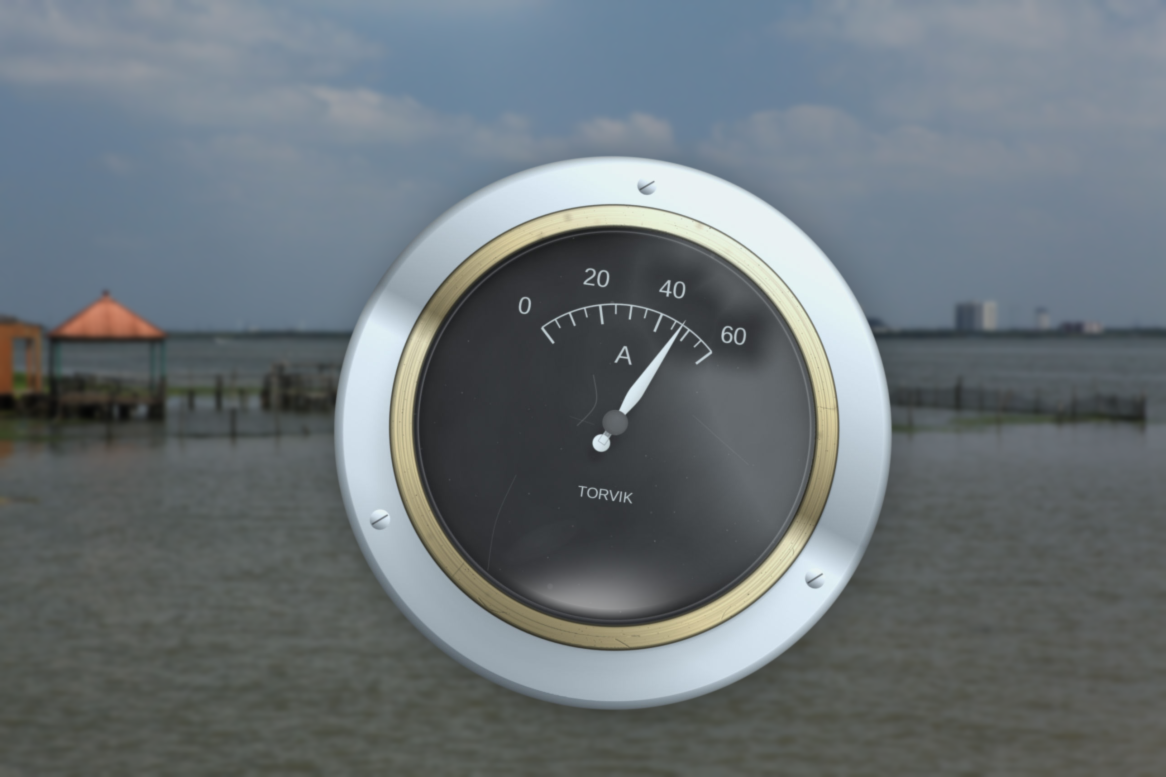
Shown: 47.5 A
